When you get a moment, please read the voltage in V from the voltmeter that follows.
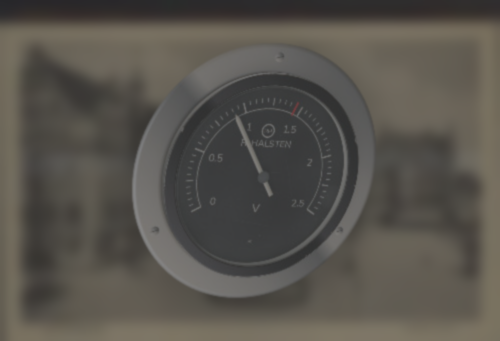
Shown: 0.9 V
